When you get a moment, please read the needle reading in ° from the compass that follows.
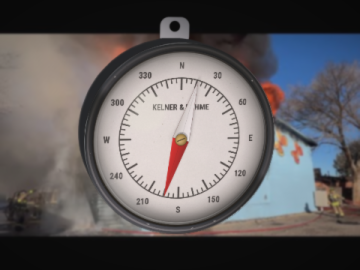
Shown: 195 °
